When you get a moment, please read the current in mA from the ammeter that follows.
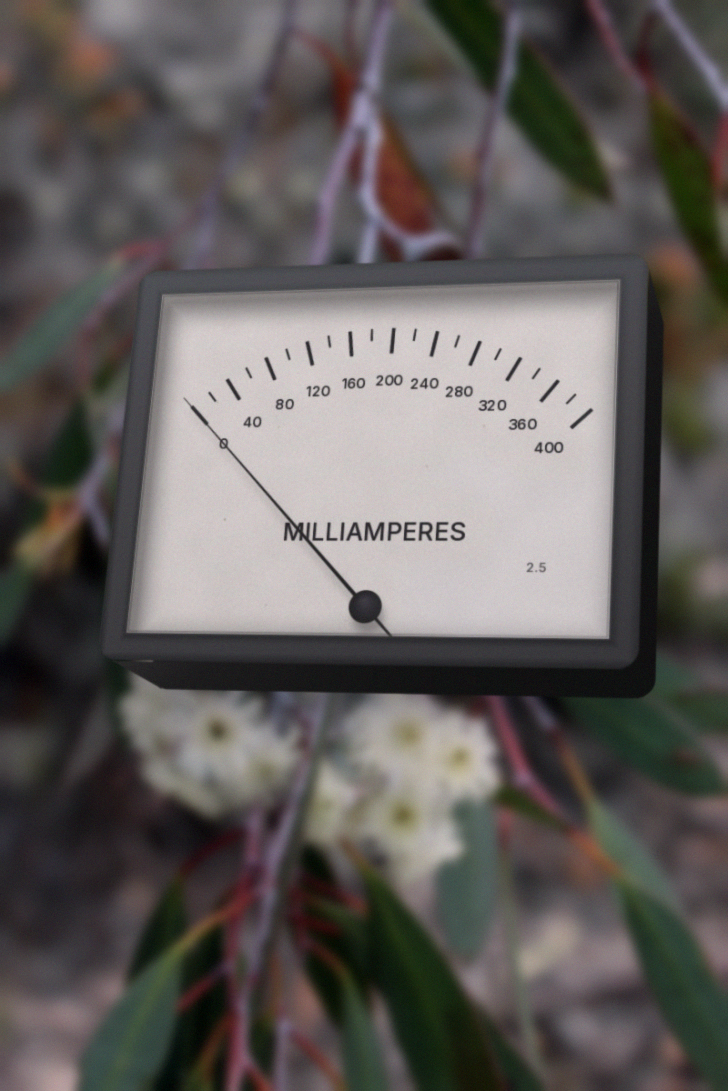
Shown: 0 mA
